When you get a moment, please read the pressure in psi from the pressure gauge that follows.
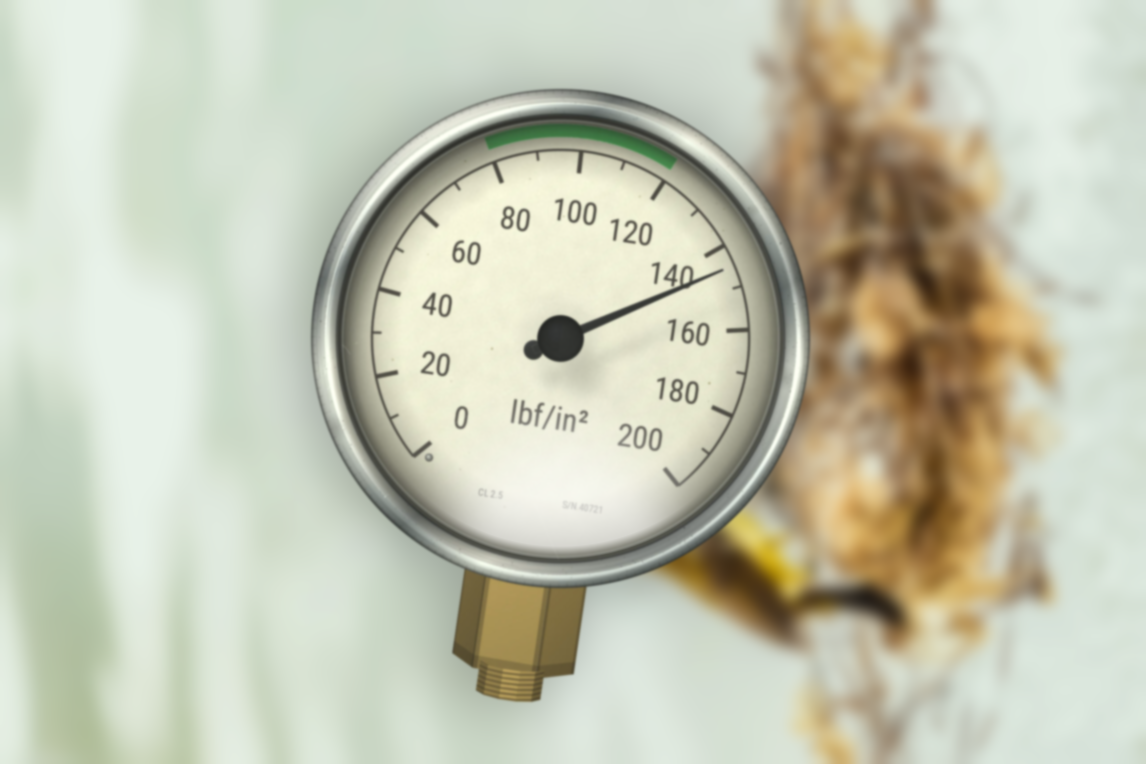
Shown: 145 psi
